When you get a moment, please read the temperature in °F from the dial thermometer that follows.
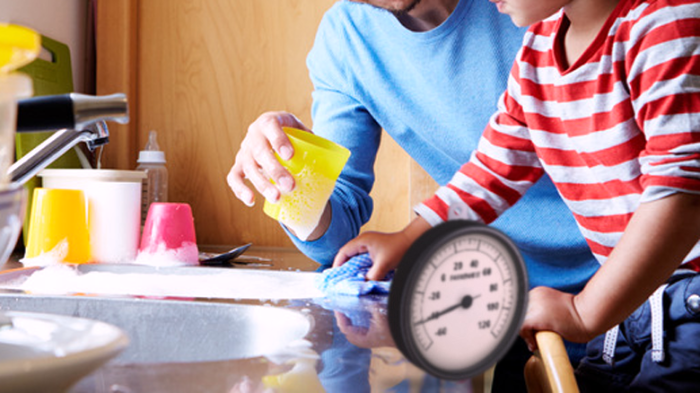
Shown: -40 °F
